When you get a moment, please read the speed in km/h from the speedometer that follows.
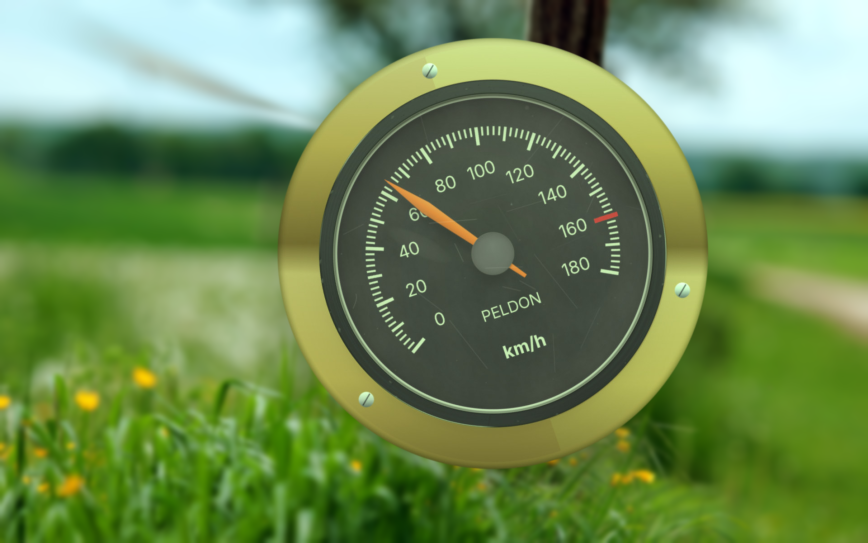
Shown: 64 km/h
